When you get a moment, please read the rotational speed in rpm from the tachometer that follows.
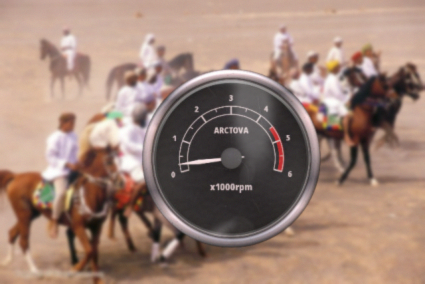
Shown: 250 rpm
